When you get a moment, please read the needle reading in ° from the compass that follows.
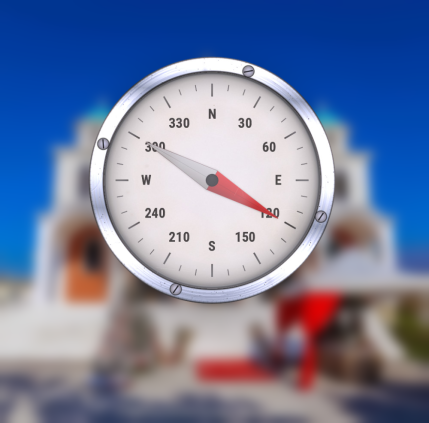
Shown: 120 °
